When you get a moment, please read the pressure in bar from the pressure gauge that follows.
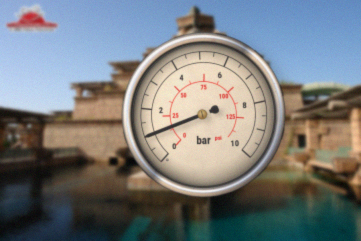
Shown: 1 bar
